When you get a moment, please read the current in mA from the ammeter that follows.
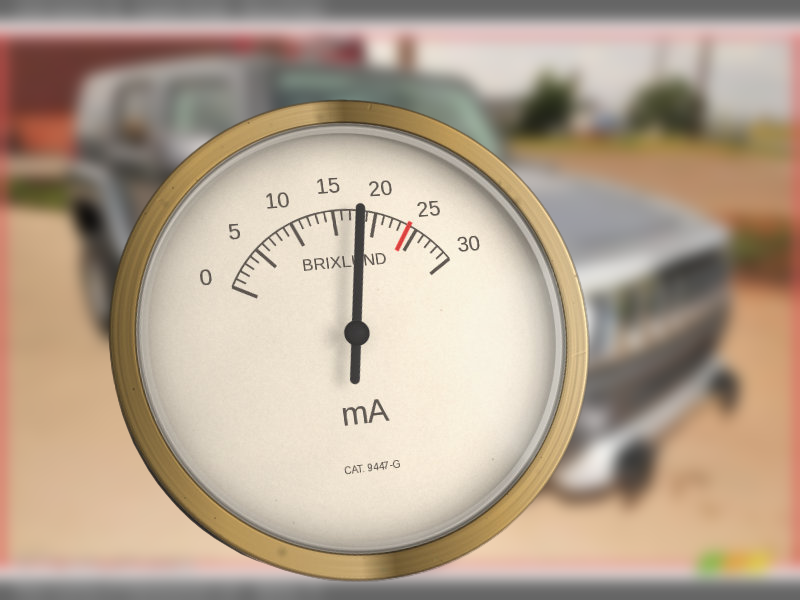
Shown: 18 mA
